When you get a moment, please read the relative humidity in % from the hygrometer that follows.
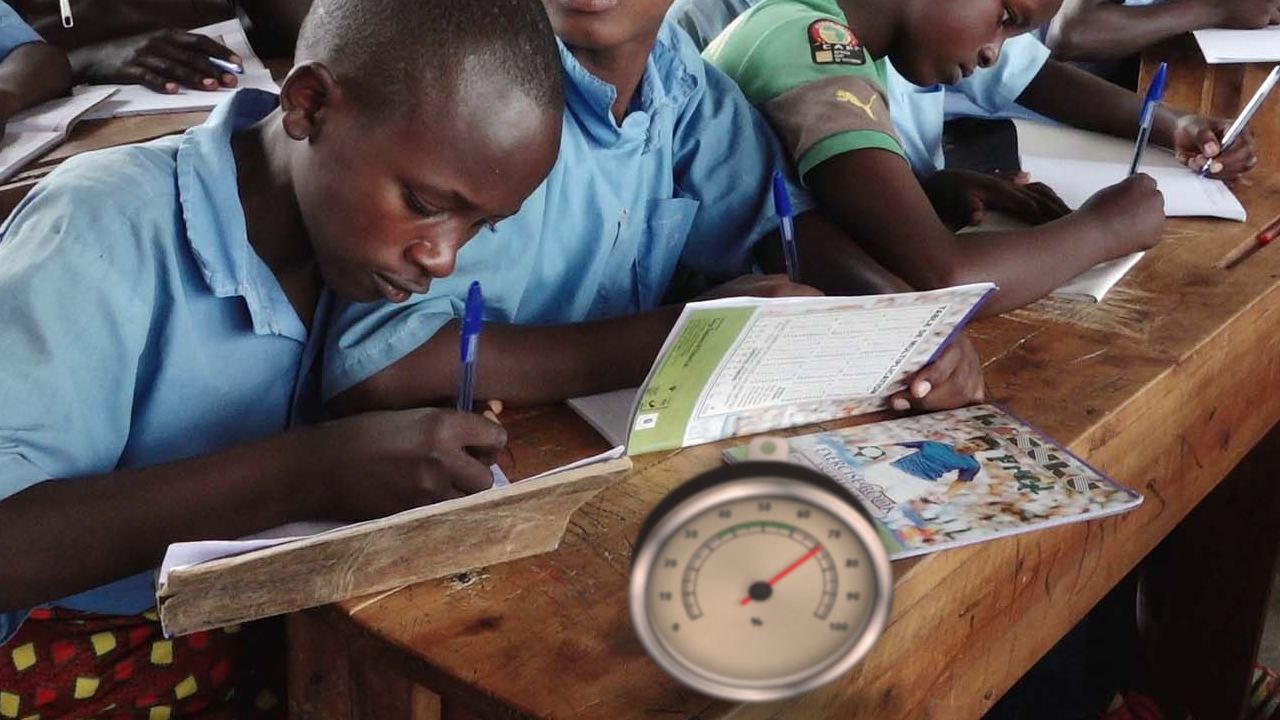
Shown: 70 %
